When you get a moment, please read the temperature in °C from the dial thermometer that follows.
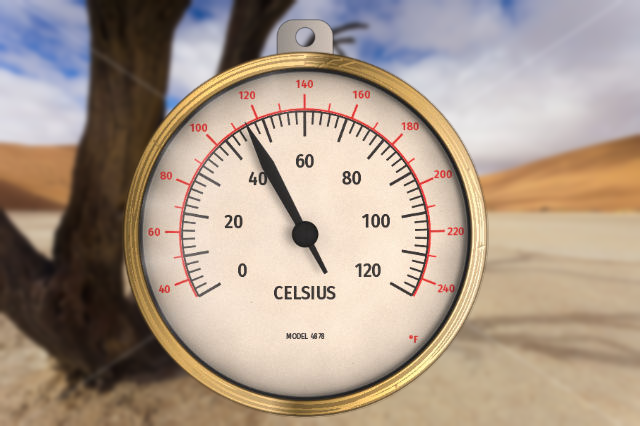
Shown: 46 °C
